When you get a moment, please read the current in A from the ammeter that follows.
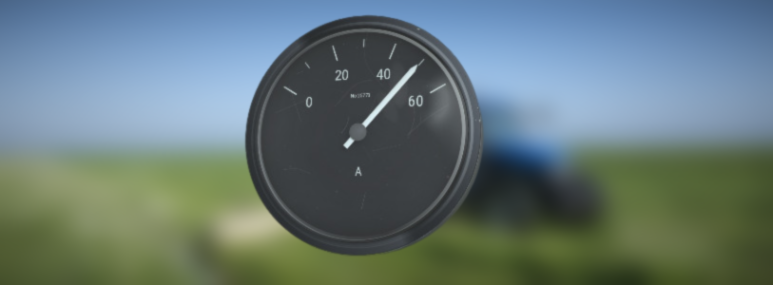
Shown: 50 A
